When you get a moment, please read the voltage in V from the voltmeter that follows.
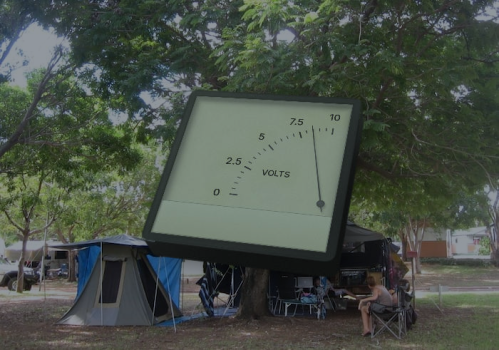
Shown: 8.5 V
